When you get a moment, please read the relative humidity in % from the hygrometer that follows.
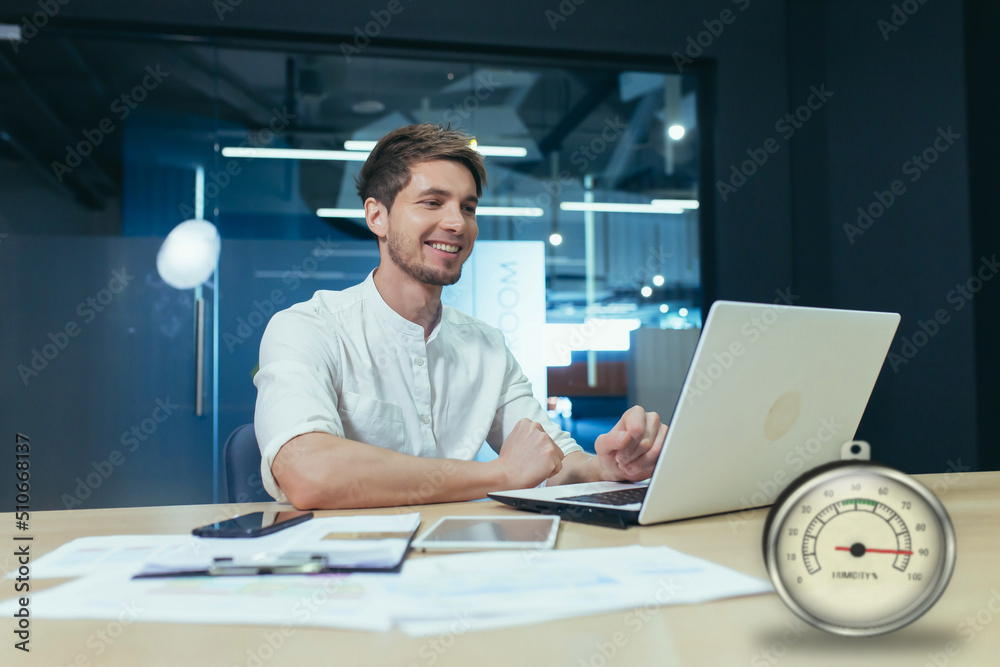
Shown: 90 %
